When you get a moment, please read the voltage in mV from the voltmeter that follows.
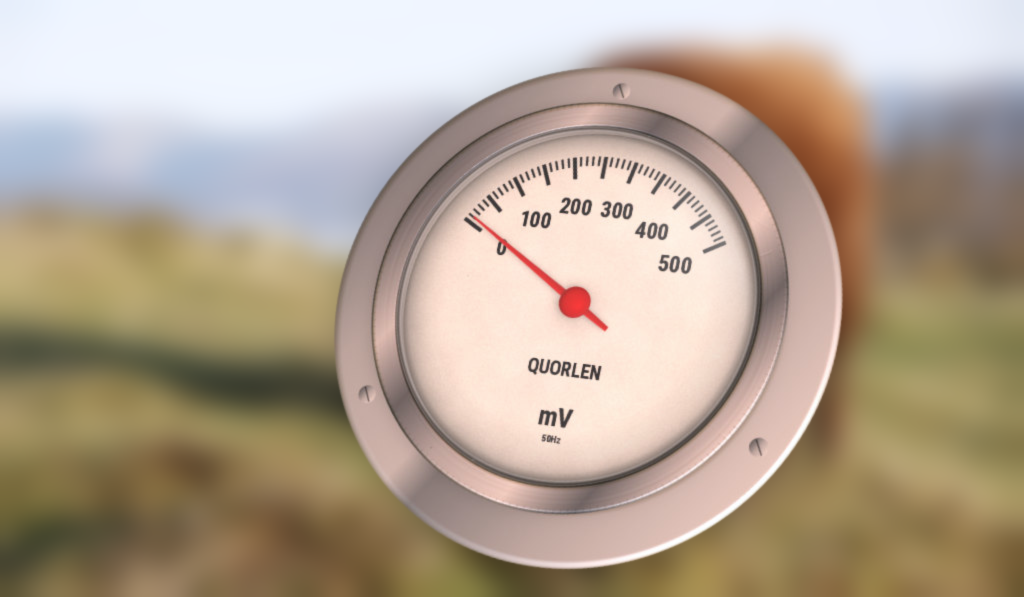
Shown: 10 mV
